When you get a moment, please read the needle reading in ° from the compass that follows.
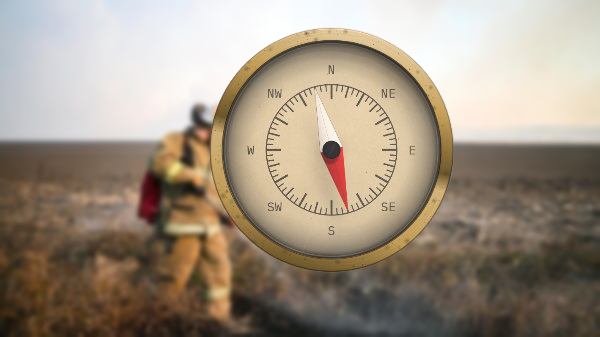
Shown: 165 °
